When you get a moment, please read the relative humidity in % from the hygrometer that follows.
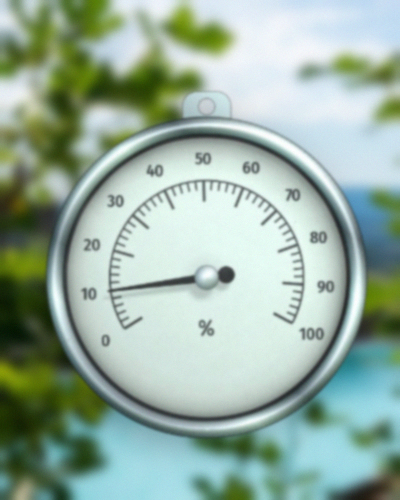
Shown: 10 %
